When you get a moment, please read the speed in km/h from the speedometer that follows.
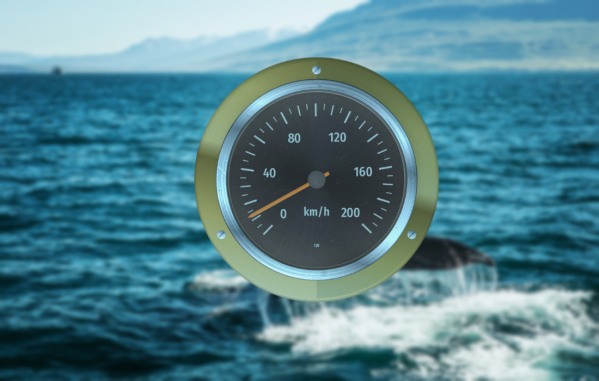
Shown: 12.5 km/h
